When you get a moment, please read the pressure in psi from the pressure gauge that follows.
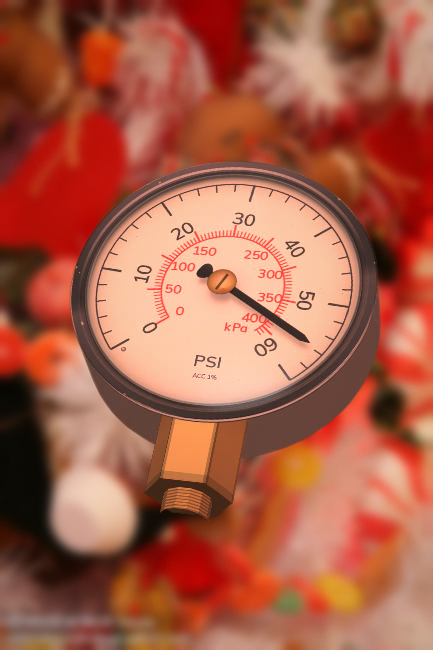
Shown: 56 psi
